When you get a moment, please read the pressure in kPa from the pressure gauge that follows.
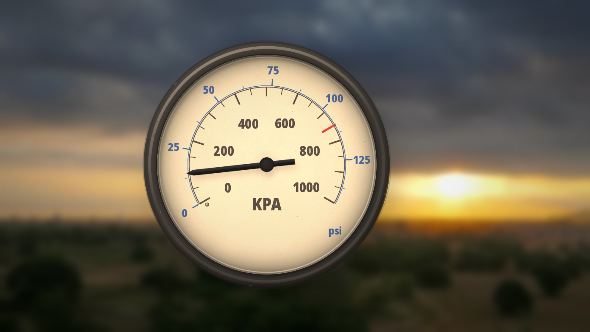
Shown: 100 kPa
